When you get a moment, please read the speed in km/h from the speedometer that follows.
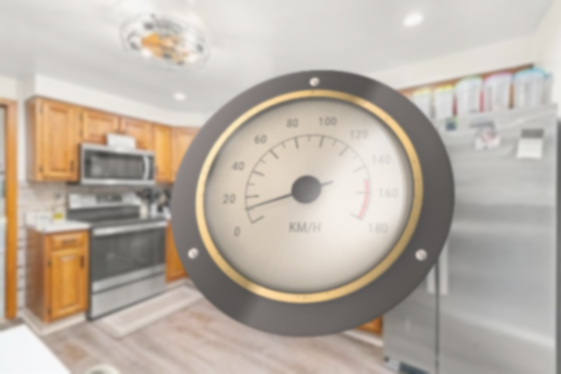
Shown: 10 km/h
